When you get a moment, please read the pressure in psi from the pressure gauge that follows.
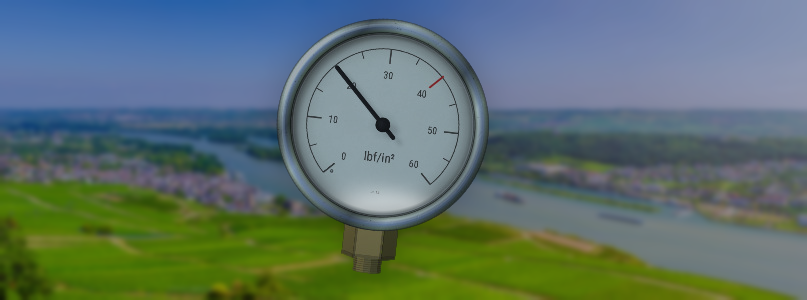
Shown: 20 psi
